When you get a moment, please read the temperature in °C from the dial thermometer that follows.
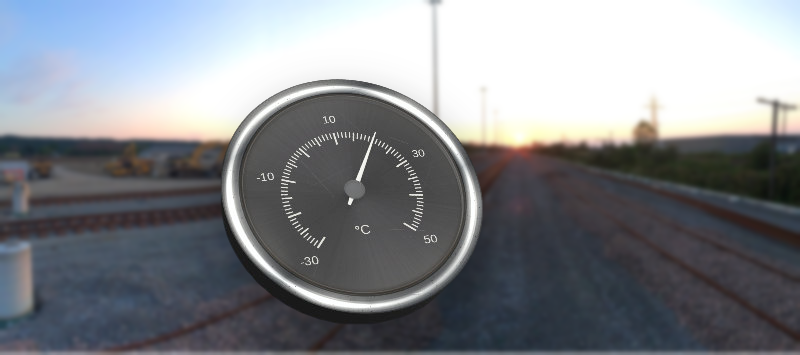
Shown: 20 °C
